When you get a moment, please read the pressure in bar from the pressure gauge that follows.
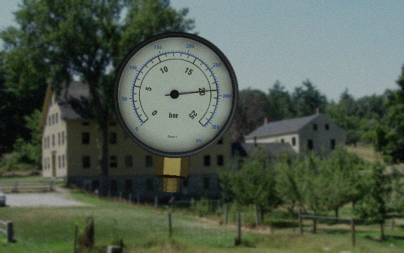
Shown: 20 bar
